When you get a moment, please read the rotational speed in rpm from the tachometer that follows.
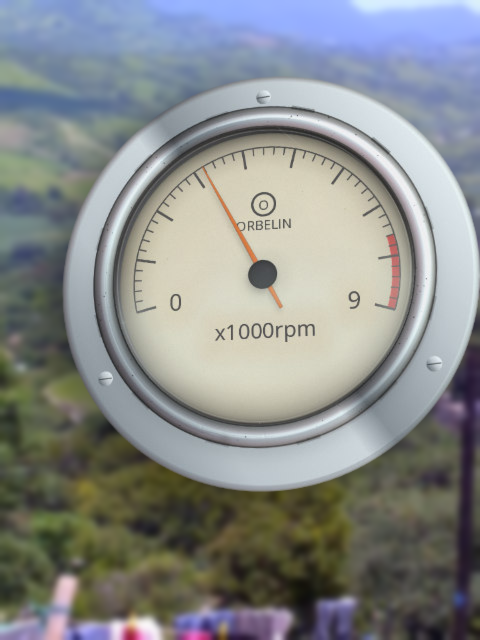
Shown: 3200 rpm
